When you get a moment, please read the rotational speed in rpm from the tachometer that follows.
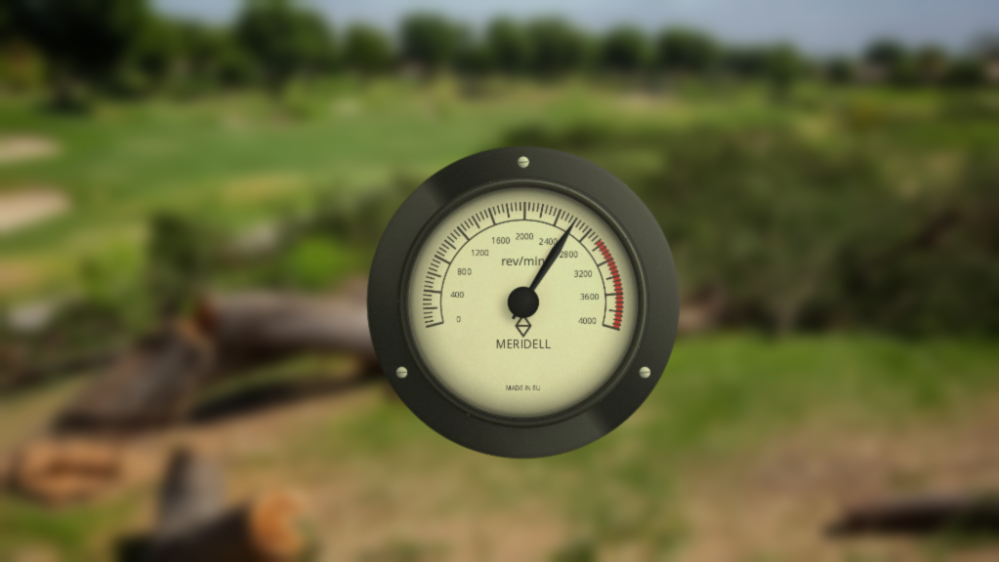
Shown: 2600 rpm
